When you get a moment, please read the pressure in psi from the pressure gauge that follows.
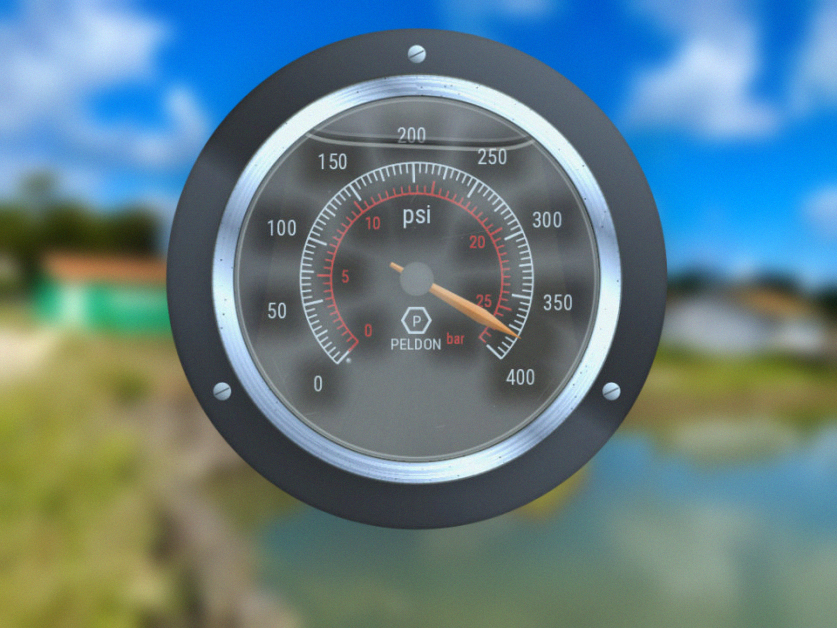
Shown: 380 psi
